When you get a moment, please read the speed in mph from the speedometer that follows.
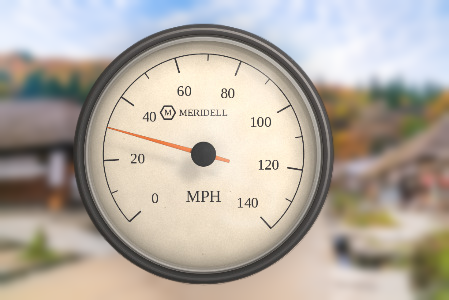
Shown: 30 mph
